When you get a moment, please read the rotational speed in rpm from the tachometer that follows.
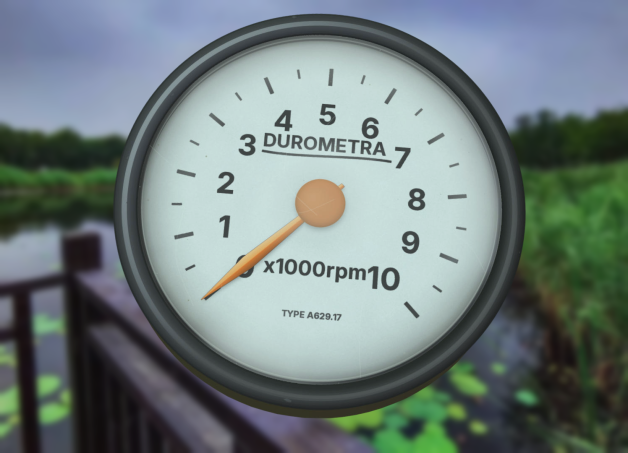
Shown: 0 rpm
